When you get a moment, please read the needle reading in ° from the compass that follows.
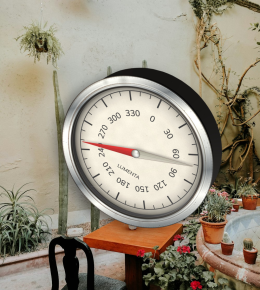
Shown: 250 °
